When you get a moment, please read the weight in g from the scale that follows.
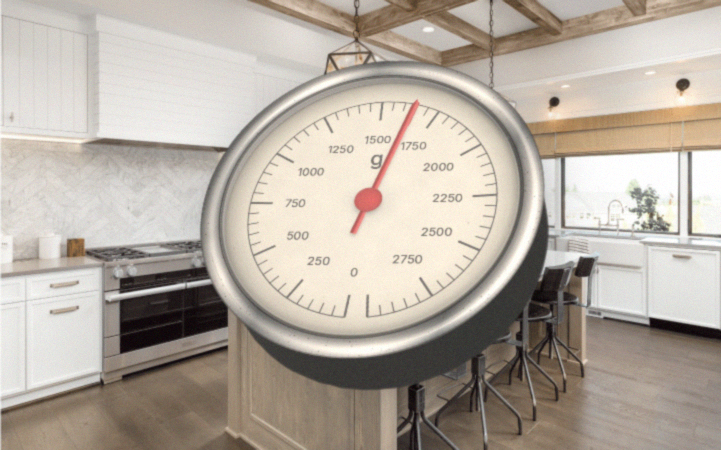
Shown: 1650 g
